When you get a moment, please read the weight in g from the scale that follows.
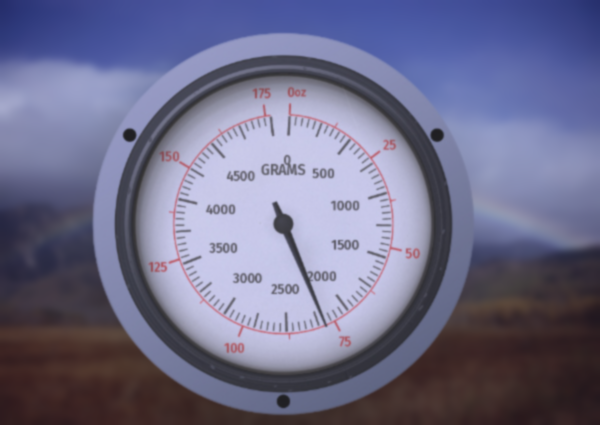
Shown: 2200 g
